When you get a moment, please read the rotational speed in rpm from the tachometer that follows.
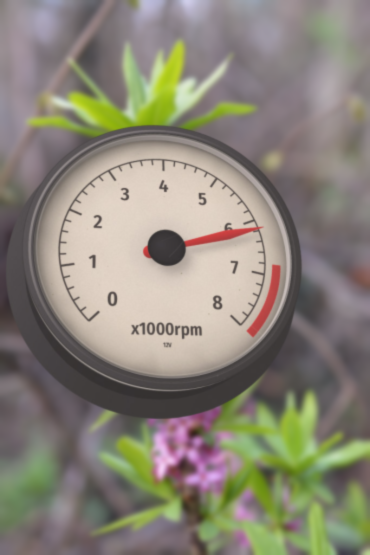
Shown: 6200 rpm
